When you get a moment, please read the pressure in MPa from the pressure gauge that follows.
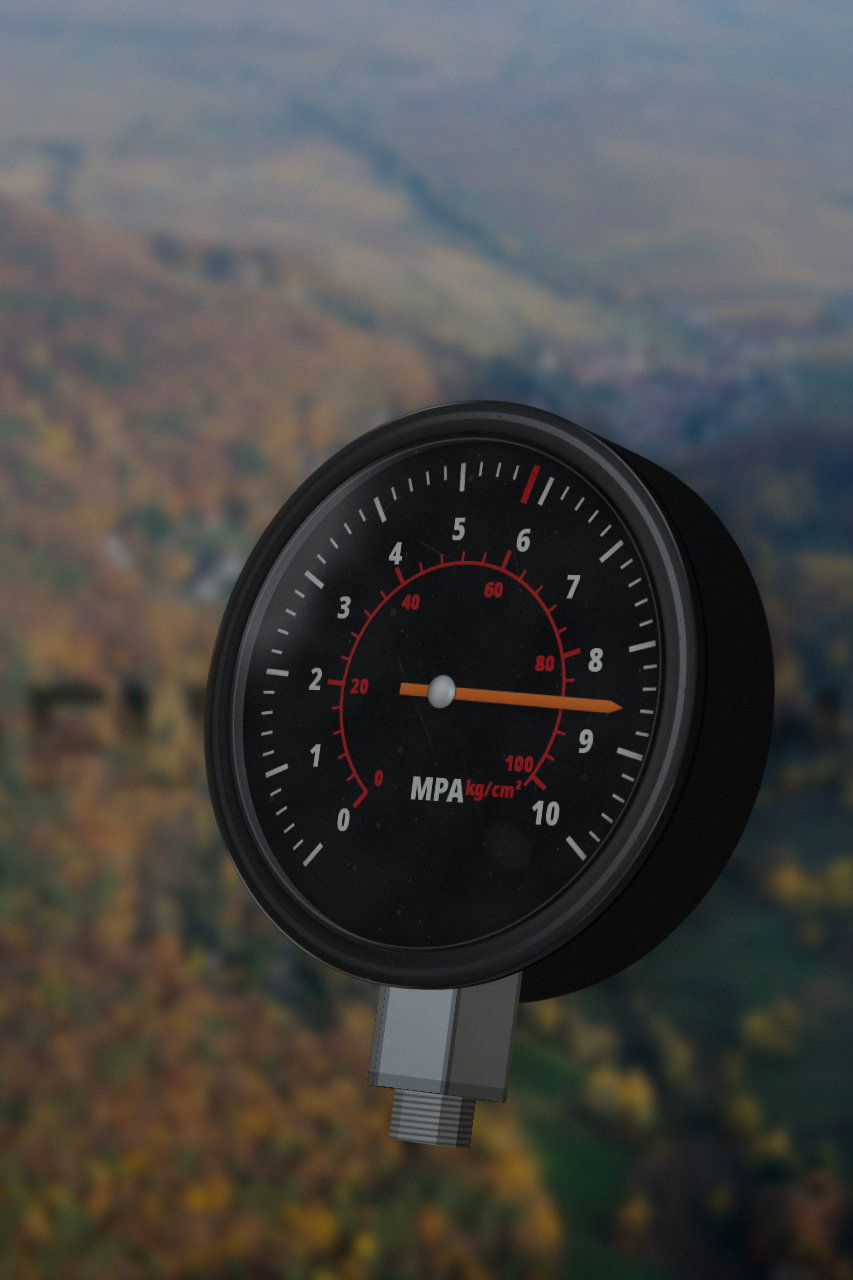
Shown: 8.6 MPa
